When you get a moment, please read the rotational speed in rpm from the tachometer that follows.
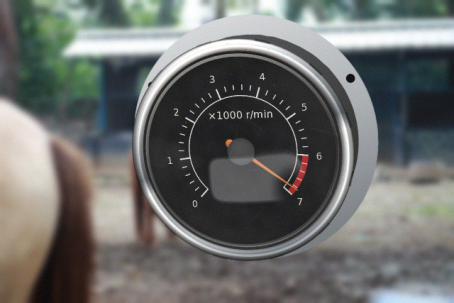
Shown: 6800 rpm
